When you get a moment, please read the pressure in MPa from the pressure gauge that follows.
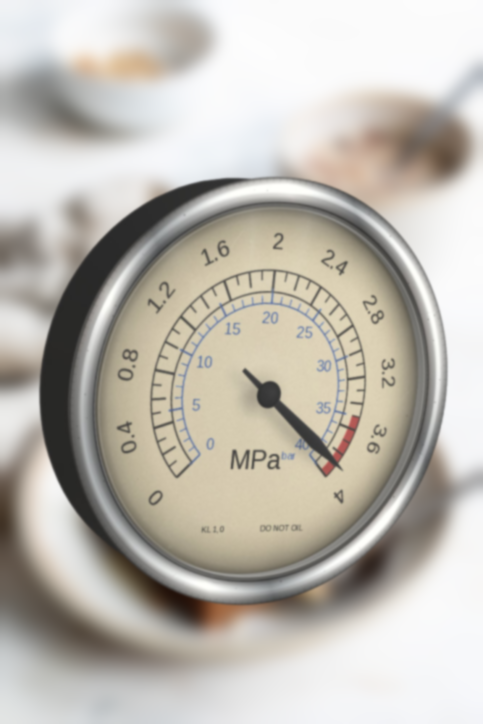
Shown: 3.9 MPa
